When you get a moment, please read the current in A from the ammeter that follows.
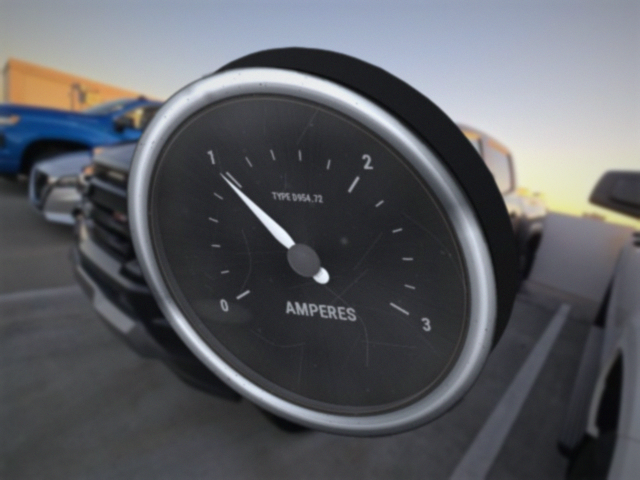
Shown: 1 A
